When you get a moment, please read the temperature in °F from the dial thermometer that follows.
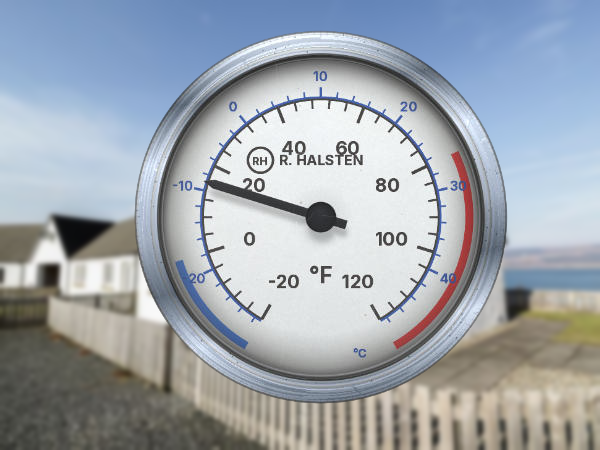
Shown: 16 °F
